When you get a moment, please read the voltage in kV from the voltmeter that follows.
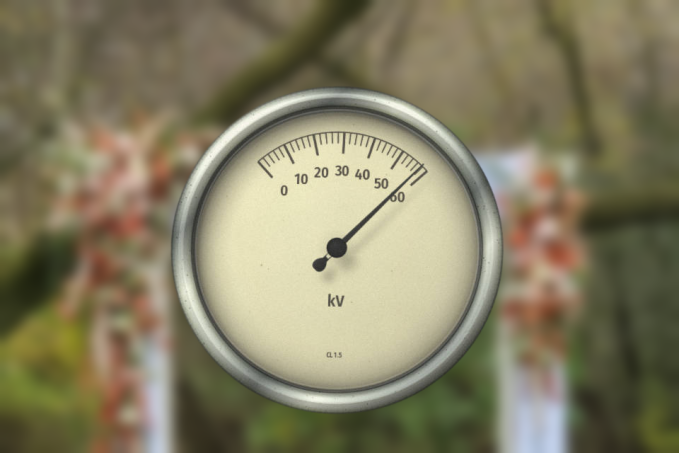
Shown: 58 kV
